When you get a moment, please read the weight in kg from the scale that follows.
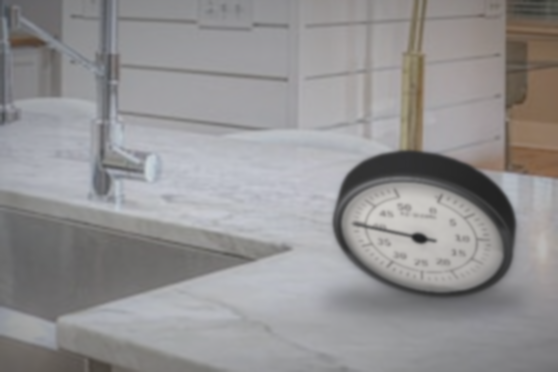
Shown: 40 kg
